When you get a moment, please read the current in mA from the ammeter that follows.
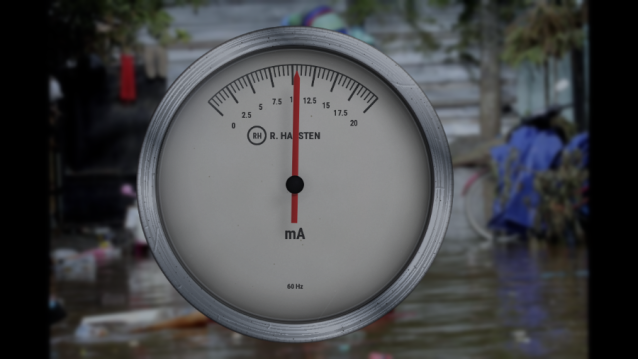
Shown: 10.5 mA
